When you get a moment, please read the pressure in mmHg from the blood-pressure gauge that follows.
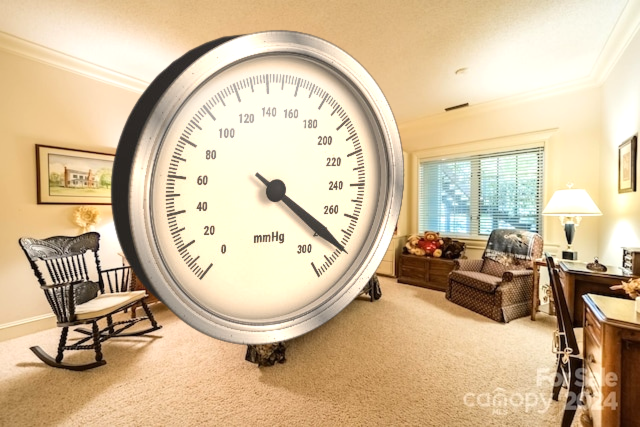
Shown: 280 mmHg
